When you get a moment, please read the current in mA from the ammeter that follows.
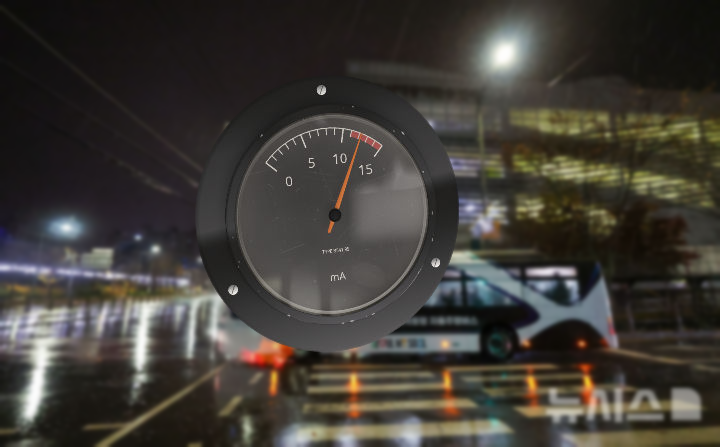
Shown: 12 mA
